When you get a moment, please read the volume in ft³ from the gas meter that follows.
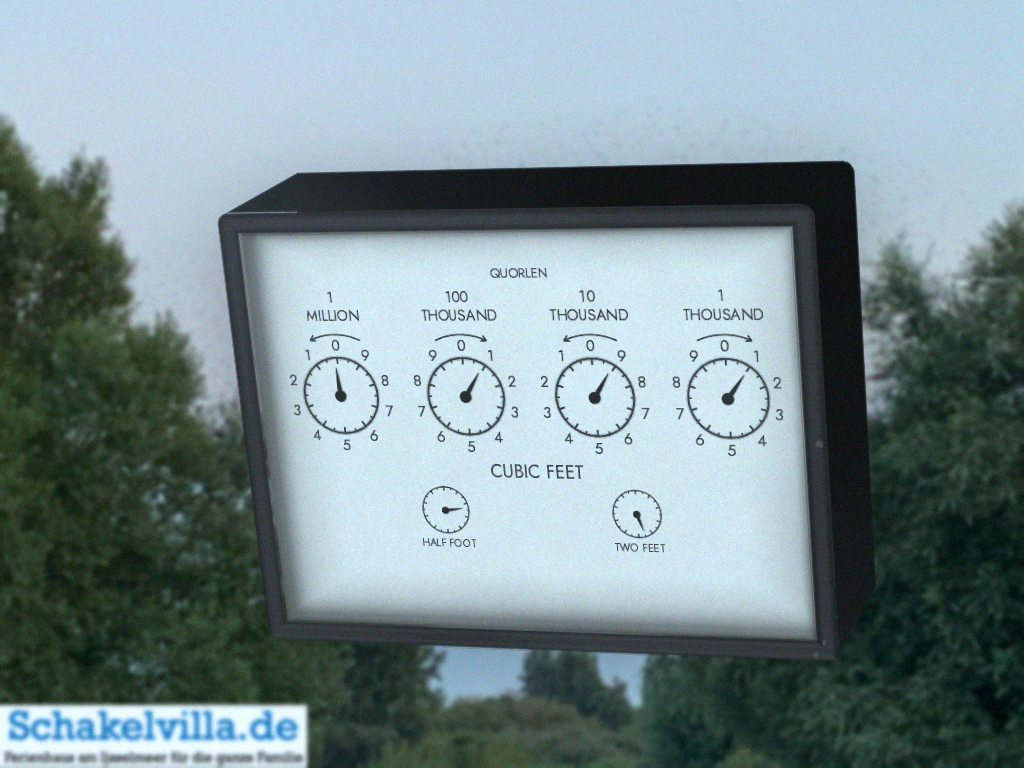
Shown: 9100 ft³
